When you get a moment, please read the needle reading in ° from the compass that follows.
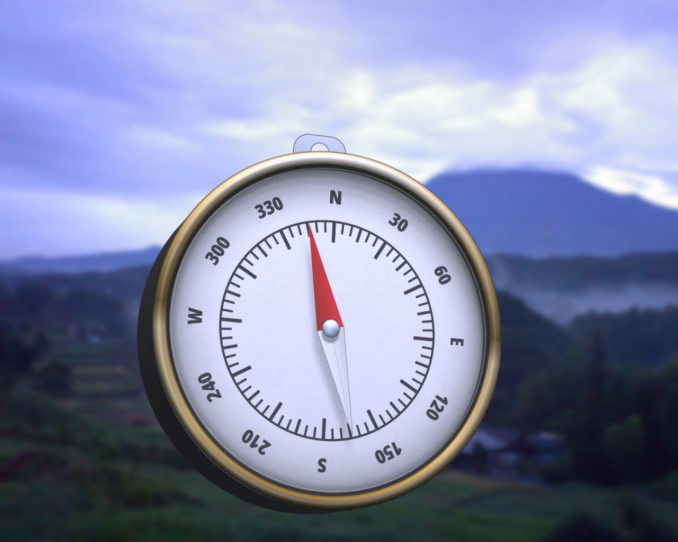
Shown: 345 °
